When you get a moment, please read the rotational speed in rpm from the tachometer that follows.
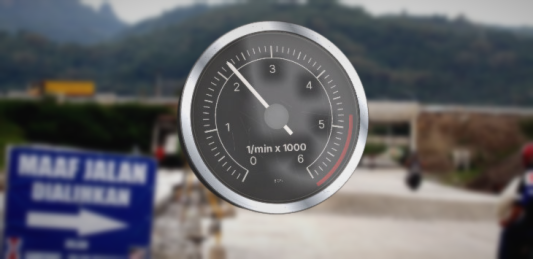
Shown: 2200 rpm
